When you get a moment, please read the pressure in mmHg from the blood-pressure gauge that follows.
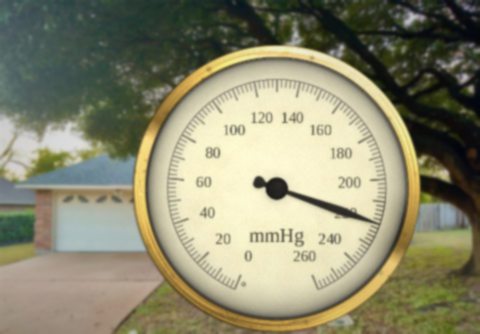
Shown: 220 mmHg
